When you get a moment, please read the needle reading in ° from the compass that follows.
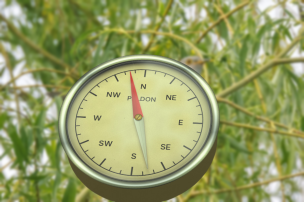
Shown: 345 °
